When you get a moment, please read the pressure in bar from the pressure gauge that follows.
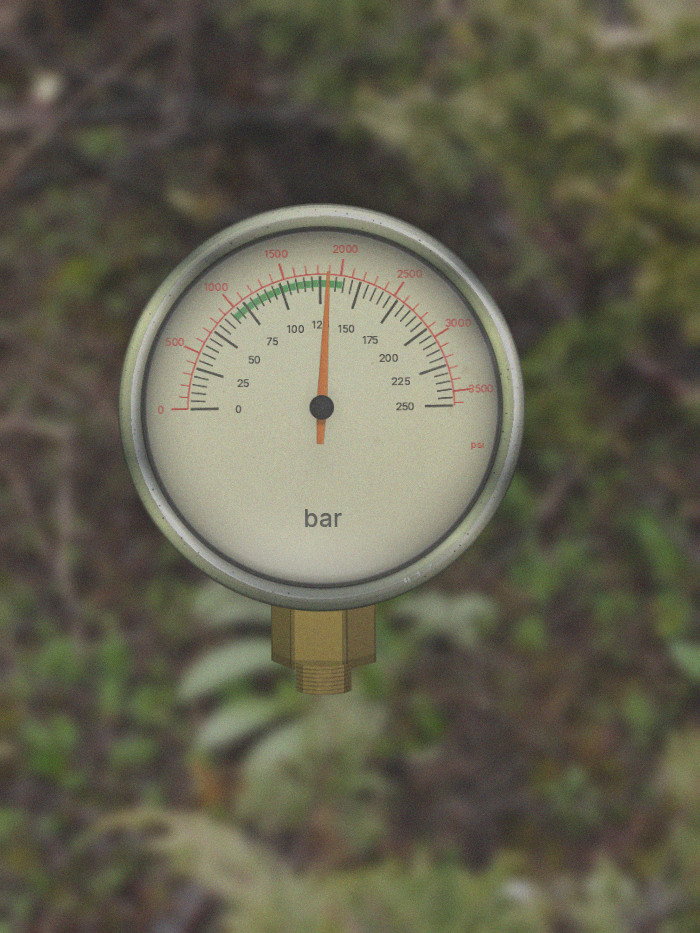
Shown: 130 bar
